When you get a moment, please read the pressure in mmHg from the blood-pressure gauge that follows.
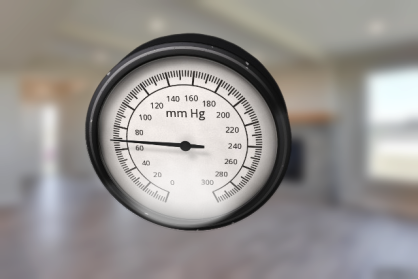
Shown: 70 mmHg
